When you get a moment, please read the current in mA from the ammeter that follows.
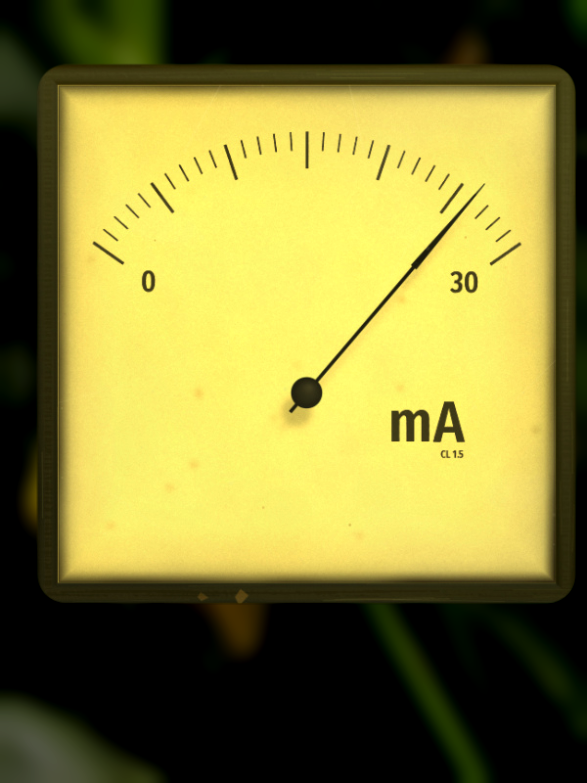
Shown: 26 mA
